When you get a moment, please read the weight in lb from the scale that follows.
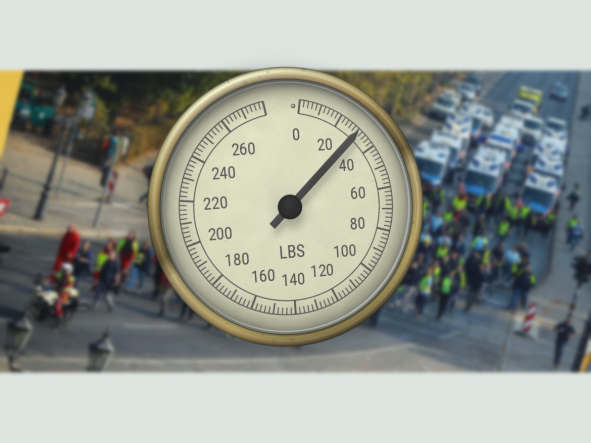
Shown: 30 lb
